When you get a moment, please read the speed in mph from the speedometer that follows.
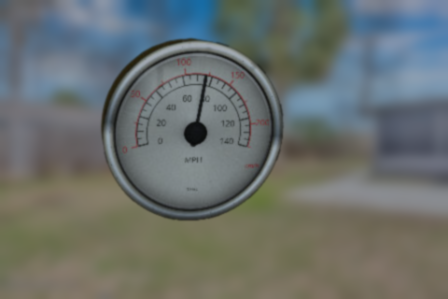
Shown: 75 mph
